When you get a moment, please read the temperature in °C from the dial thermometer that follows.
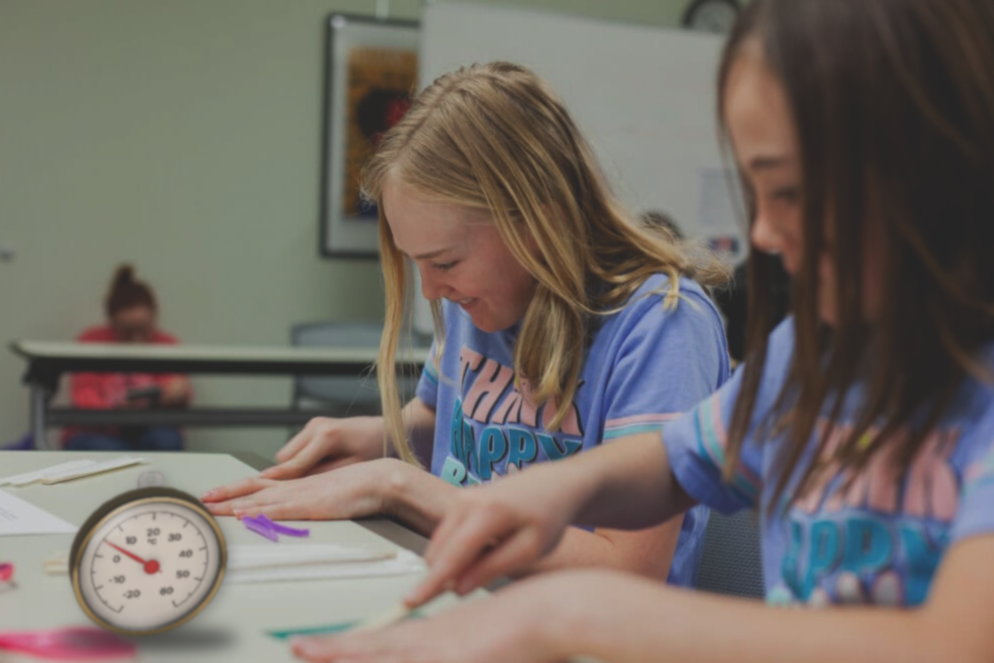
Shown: 5 °C
